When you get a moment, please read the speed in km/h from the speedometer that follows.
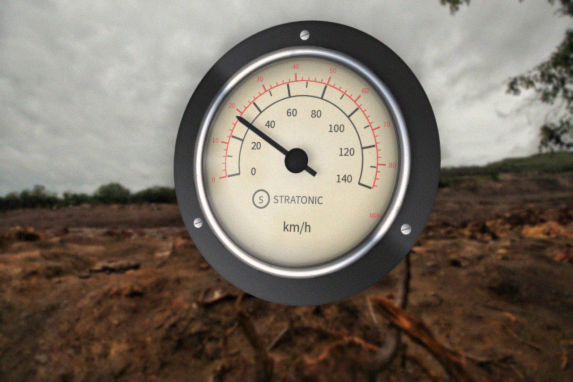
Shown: 30 km/h
